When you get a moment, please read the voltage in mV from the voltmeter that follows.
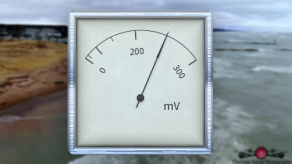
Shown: 250 mV
